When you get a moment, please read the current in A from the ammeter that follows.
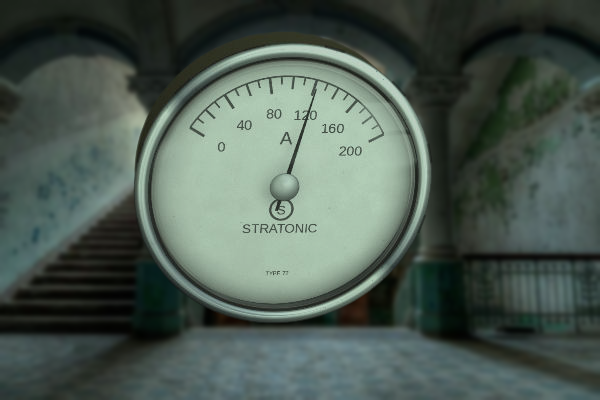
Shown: 120 A
